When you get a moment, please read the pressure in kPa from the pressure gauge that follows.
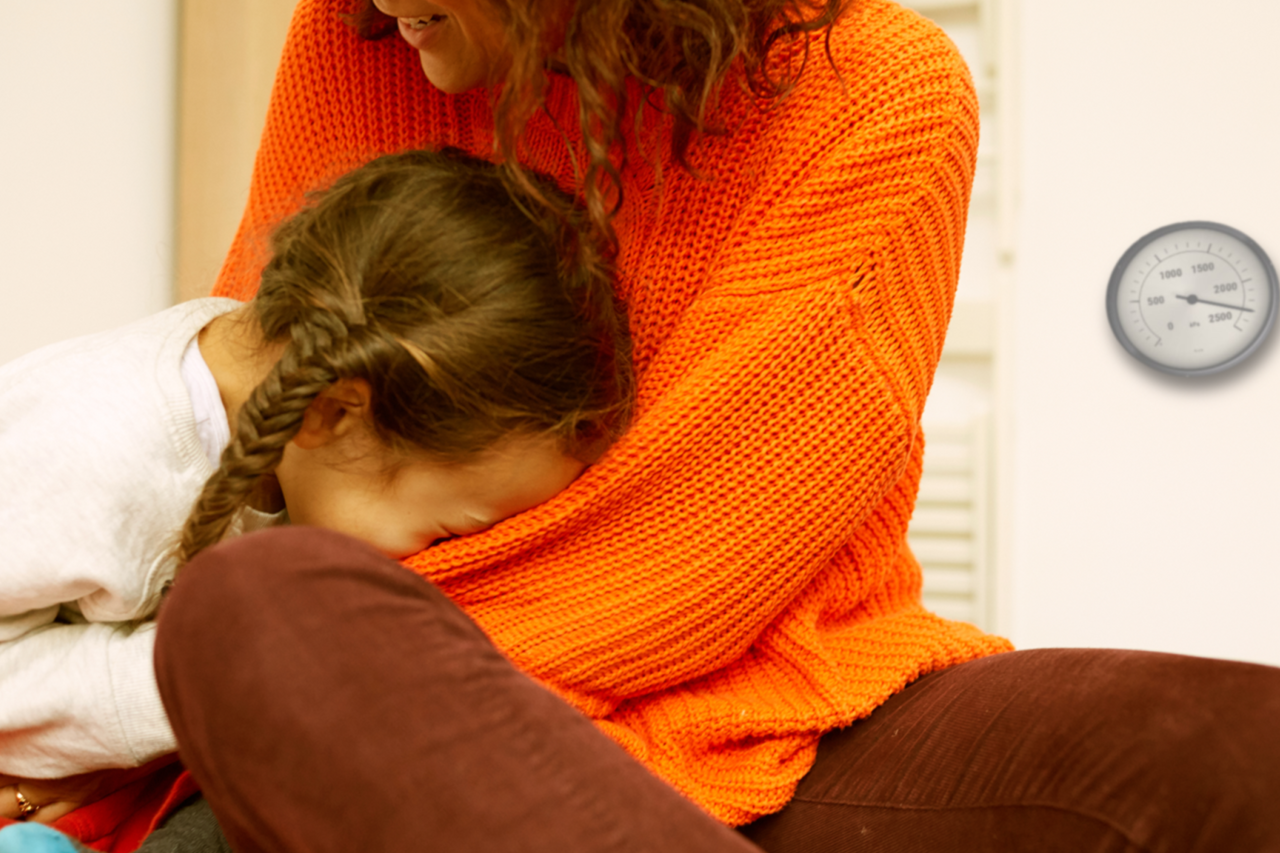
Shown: 2300 kPa
